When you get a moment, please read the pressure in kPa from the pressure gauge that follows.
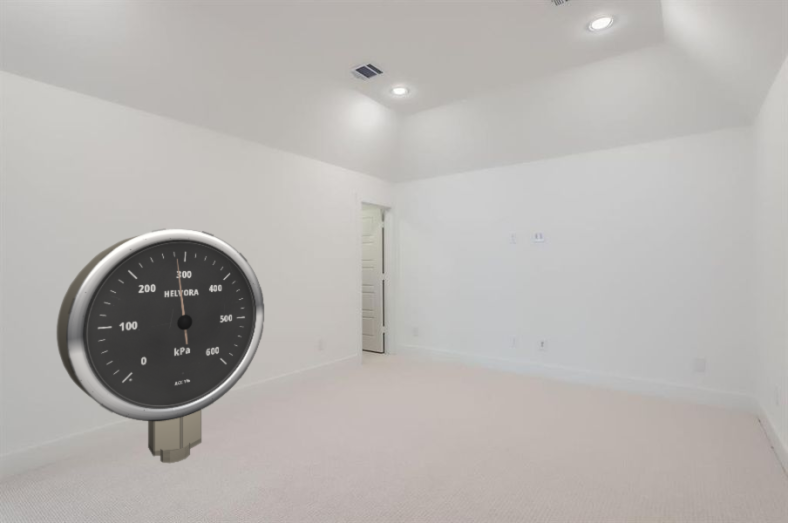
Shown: 280 kPa
